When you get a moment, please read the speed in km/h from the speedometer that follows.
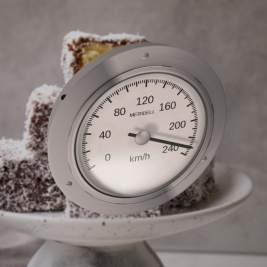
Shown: 230 km/h
